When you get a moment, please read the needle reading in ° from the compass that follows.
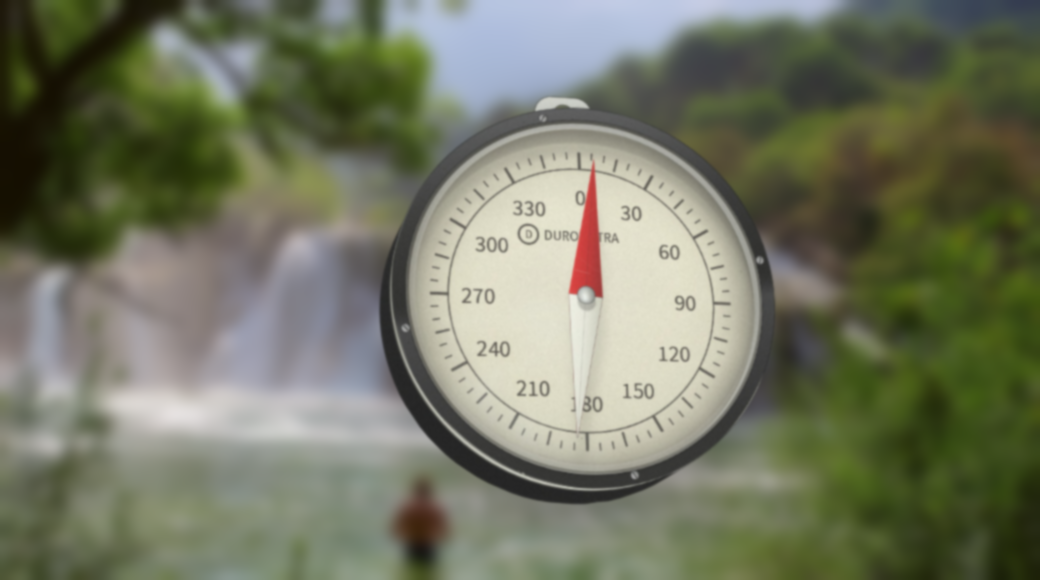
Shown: 5 °
